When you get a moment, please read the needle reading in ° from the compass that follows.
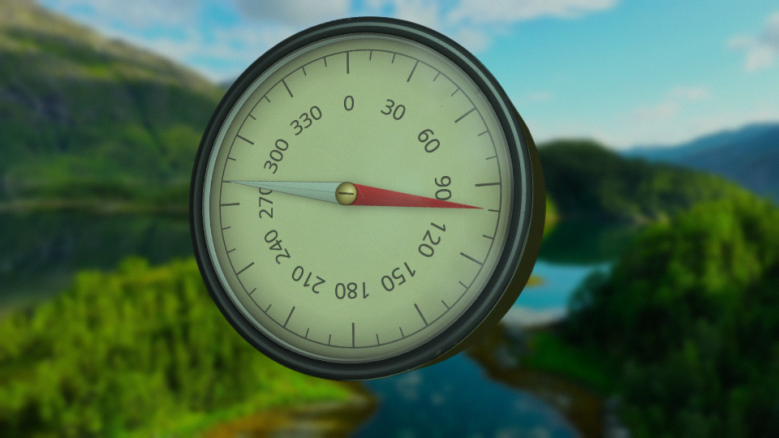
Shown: 100 °
